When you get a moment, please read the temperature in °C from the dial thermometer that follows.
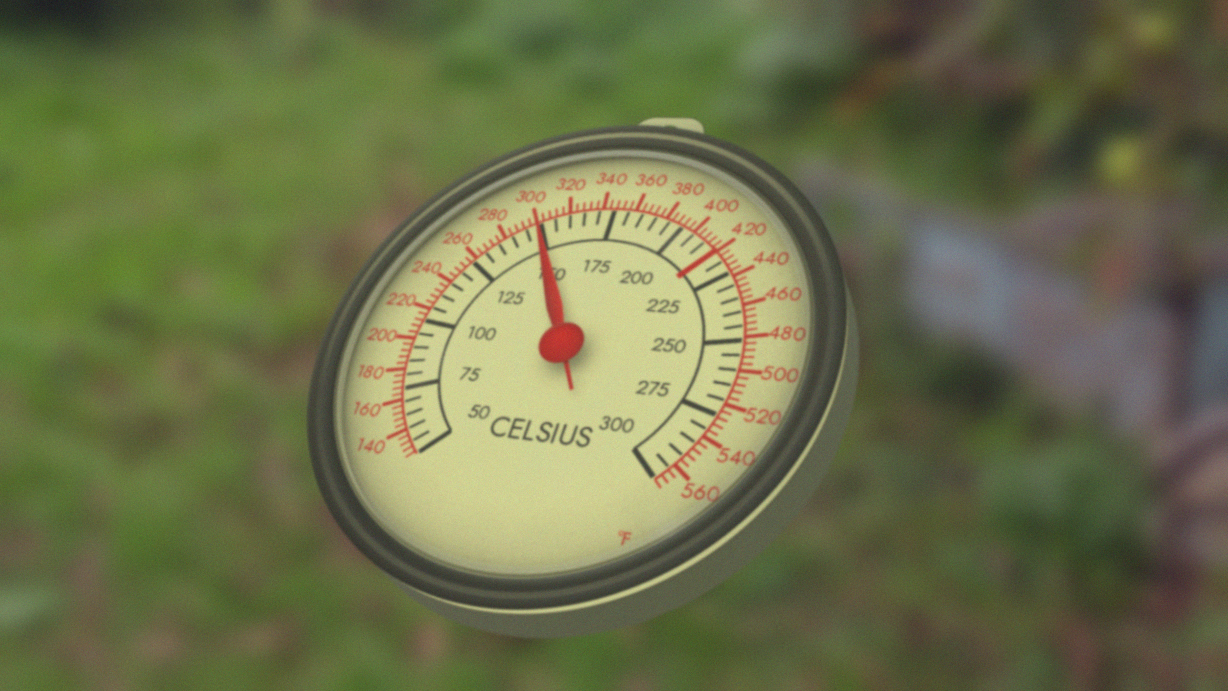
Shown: 150 °C
